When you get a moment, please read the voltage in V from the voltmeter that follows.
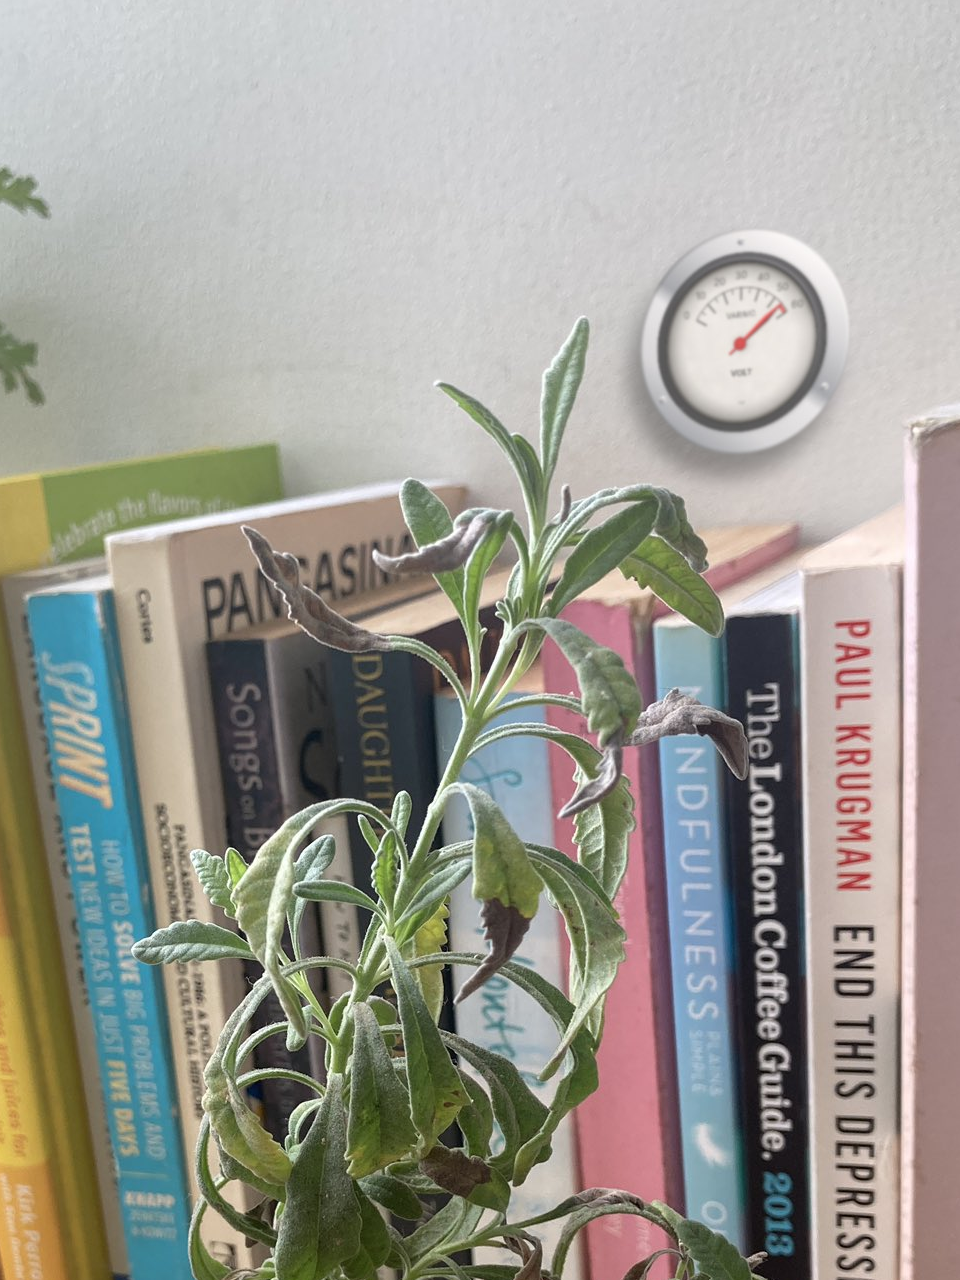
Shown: 55 V
